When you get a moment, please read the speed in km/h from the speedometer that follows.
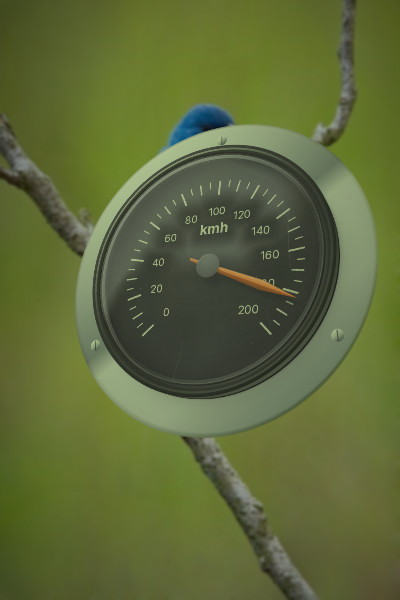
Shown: 182.5 km/h
